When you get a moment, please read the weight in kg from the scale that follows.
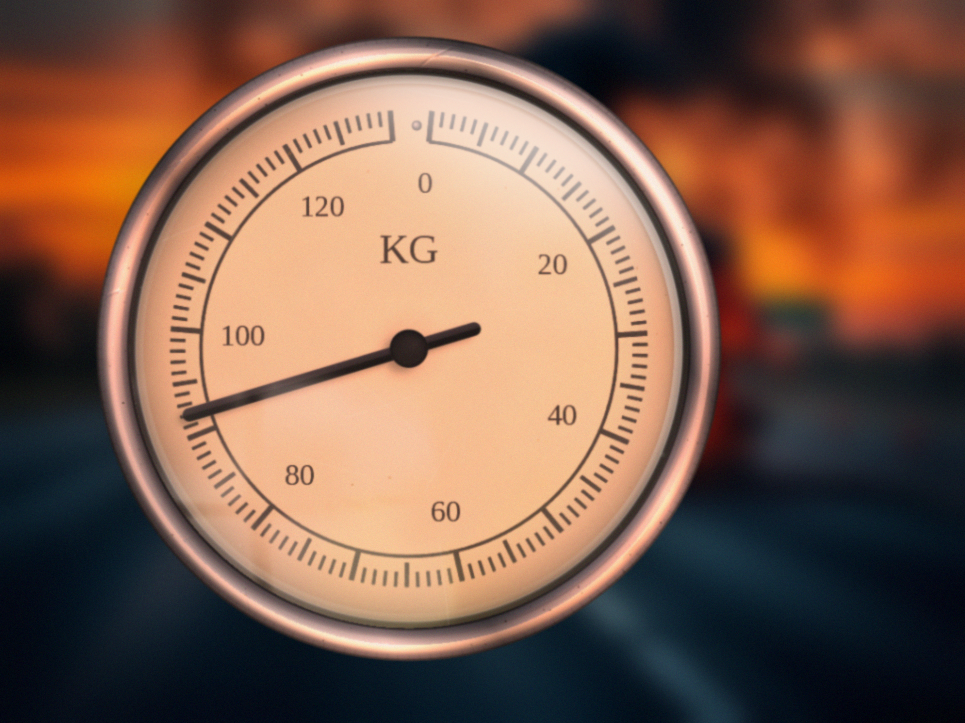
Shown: 92 kg
